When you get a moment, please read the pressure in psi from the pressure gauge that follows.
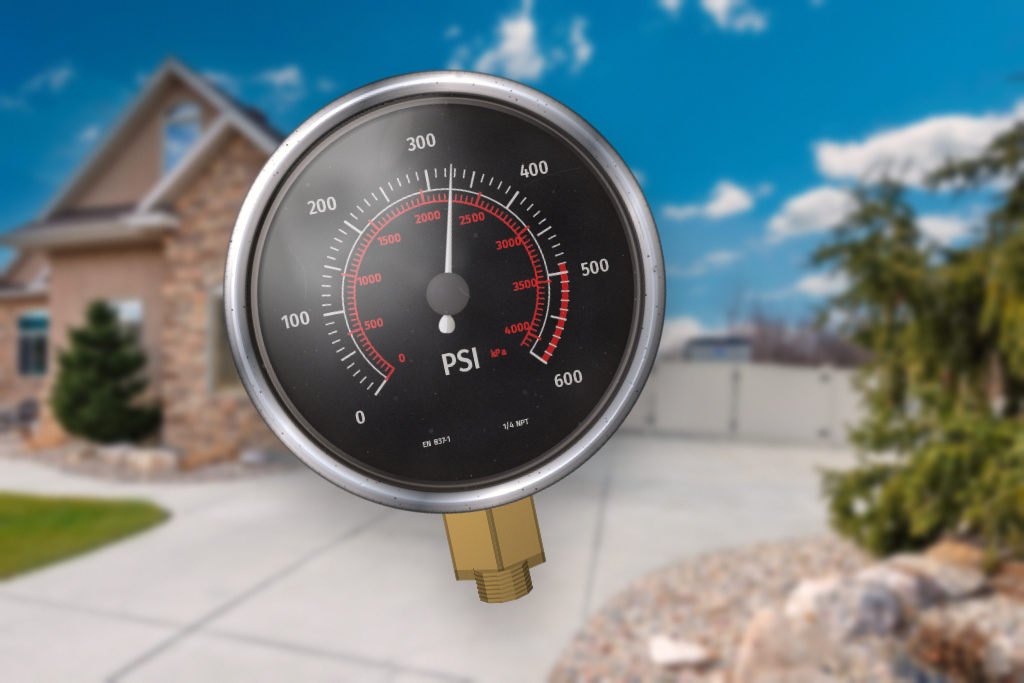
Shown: 325 psi
